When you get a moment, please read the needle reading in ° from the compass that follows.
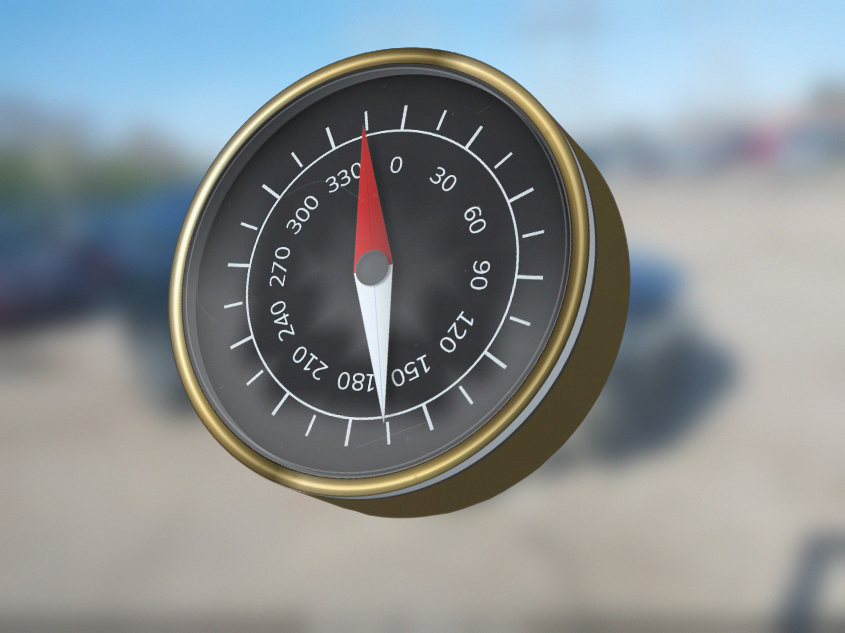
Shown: 345 °
